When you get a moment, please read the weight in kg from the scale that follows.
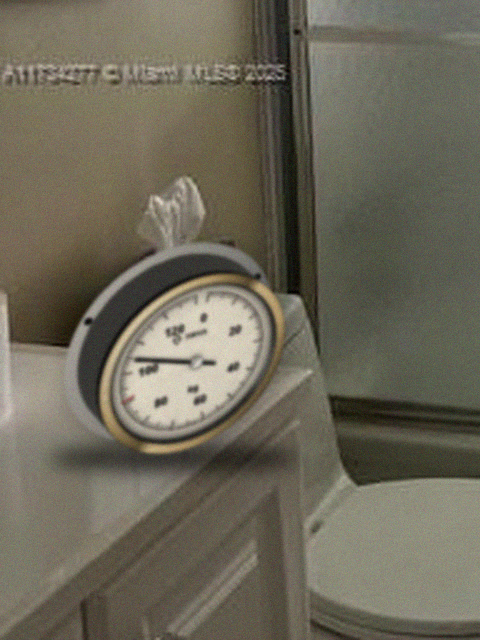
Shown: 105 kg
